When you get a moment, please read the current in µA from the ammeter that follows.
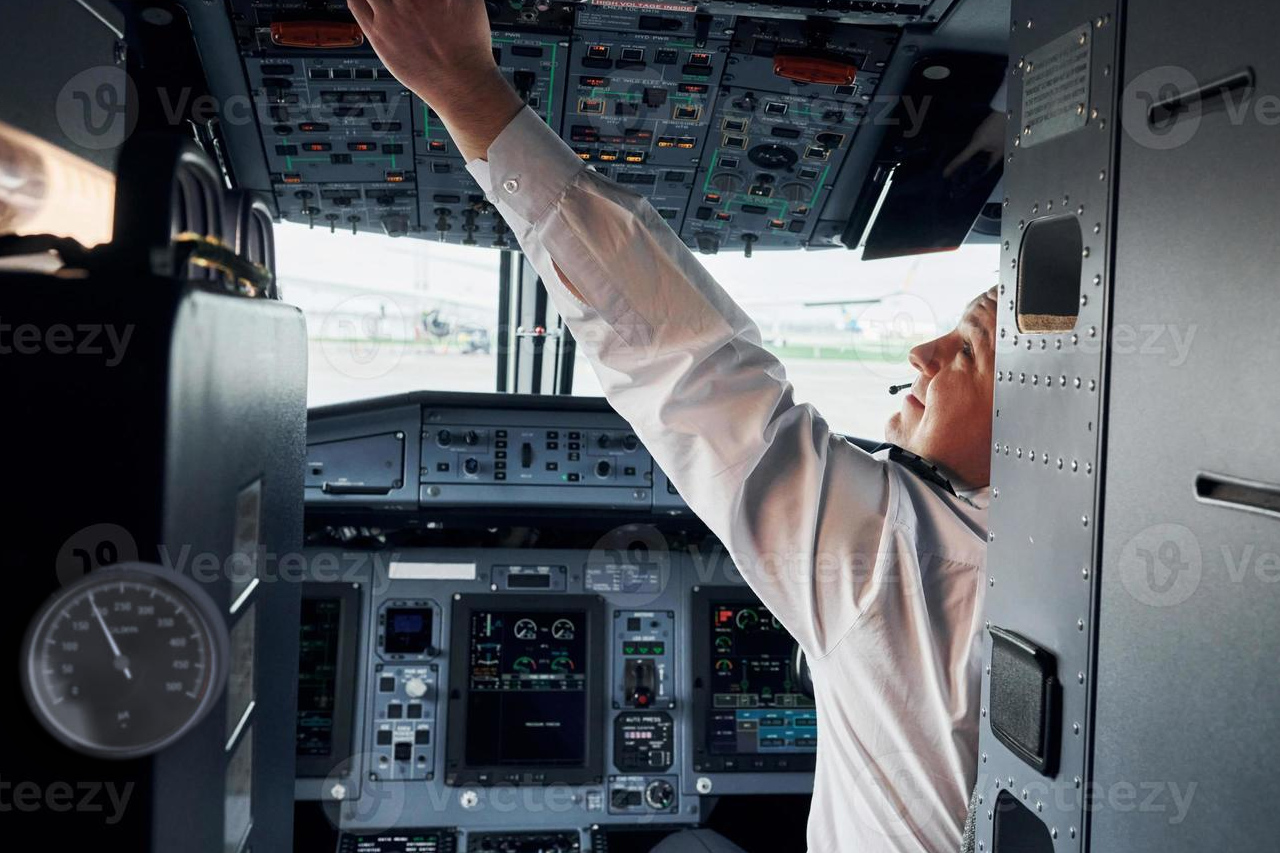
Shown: 200 µA
